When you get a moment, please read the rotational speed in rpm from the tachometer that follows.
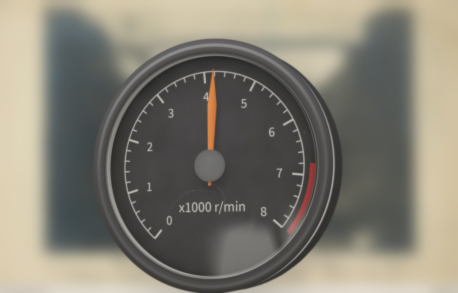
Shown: 4200 rpm
